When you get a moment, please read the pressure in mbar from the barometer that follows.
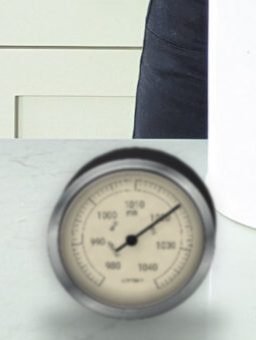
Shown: 1020 mbar
